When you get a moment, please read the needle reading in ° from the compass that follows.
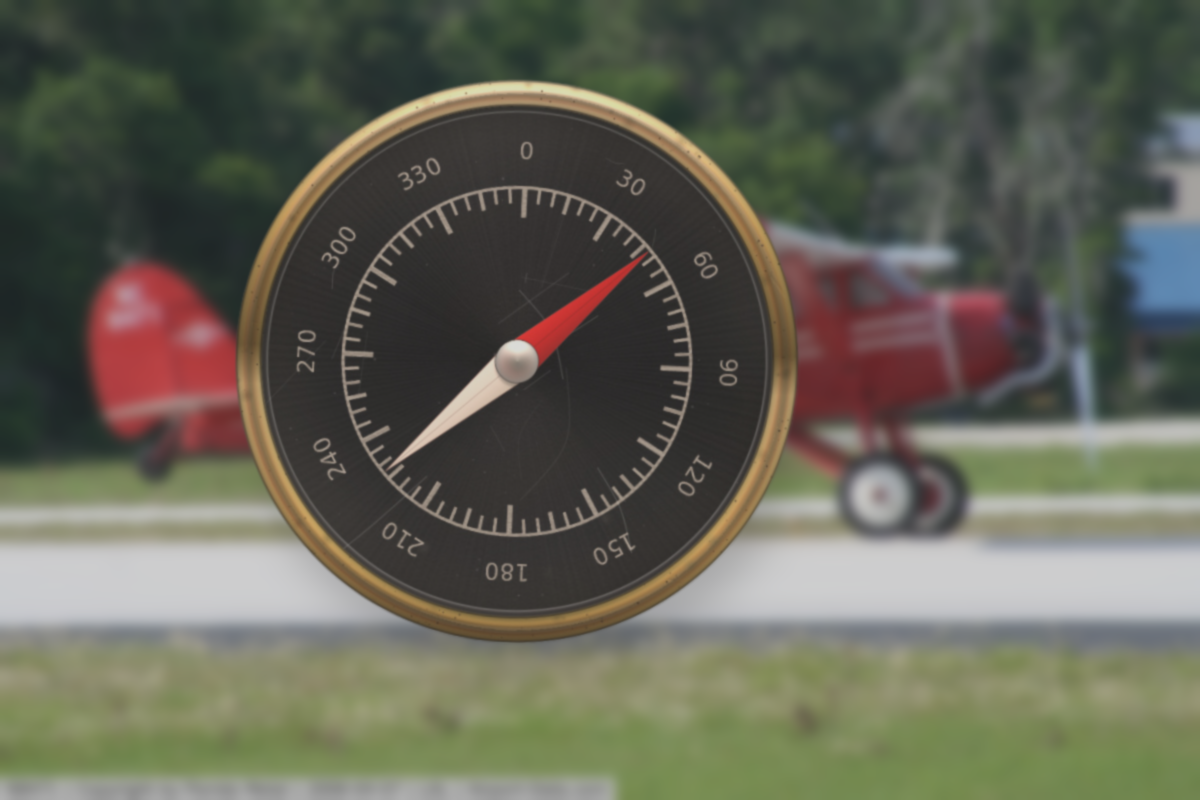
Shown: 47.5 °
